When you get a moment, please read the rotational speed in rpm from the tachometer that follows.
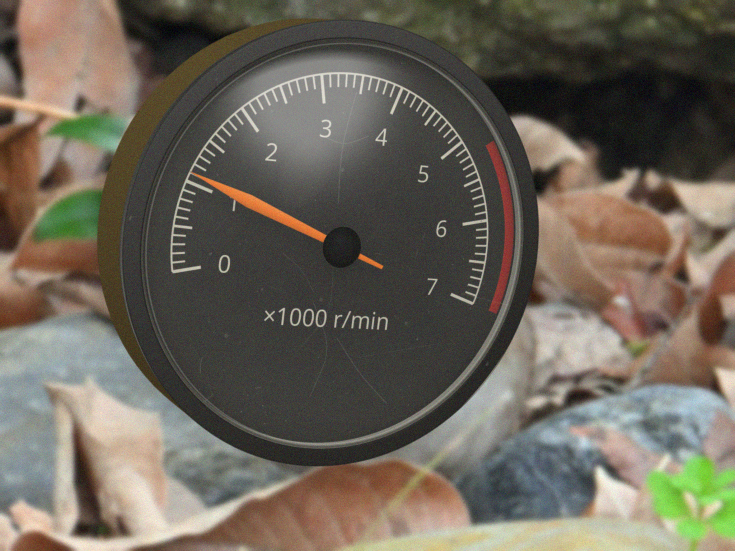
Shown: 1100 rpm
